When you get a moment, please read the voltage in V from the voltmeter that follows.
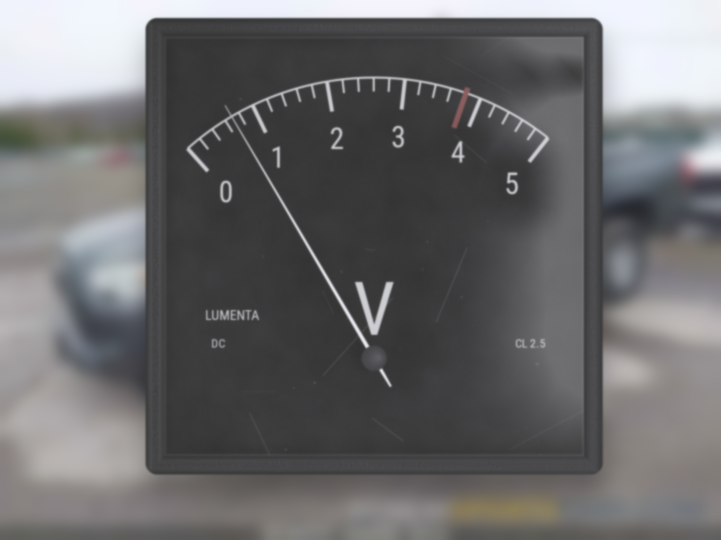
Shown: 0.7 V
